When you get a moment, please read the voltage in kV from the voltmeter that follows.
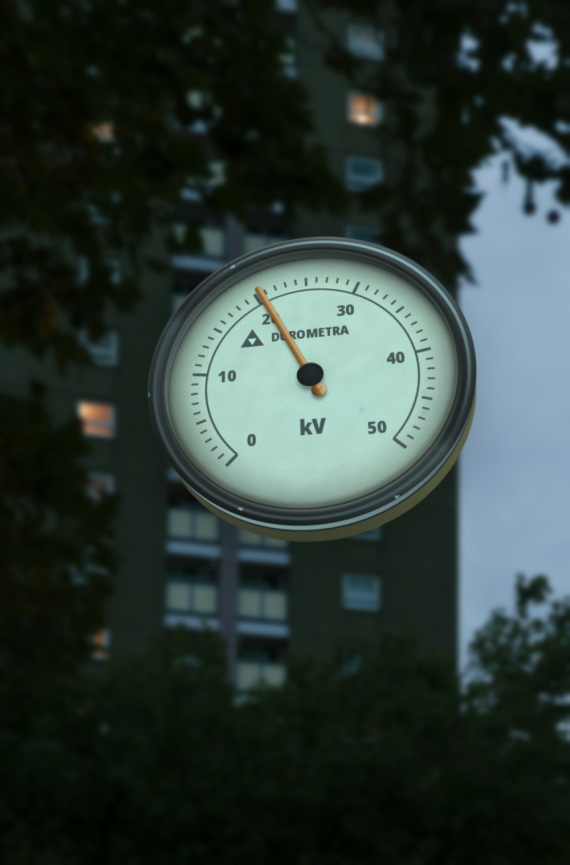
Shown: 20.5 kV
